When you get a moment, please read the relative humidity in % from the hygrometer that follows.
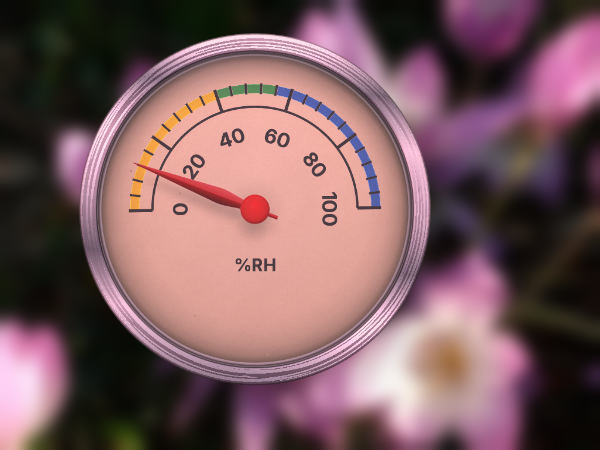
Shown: 12 %
